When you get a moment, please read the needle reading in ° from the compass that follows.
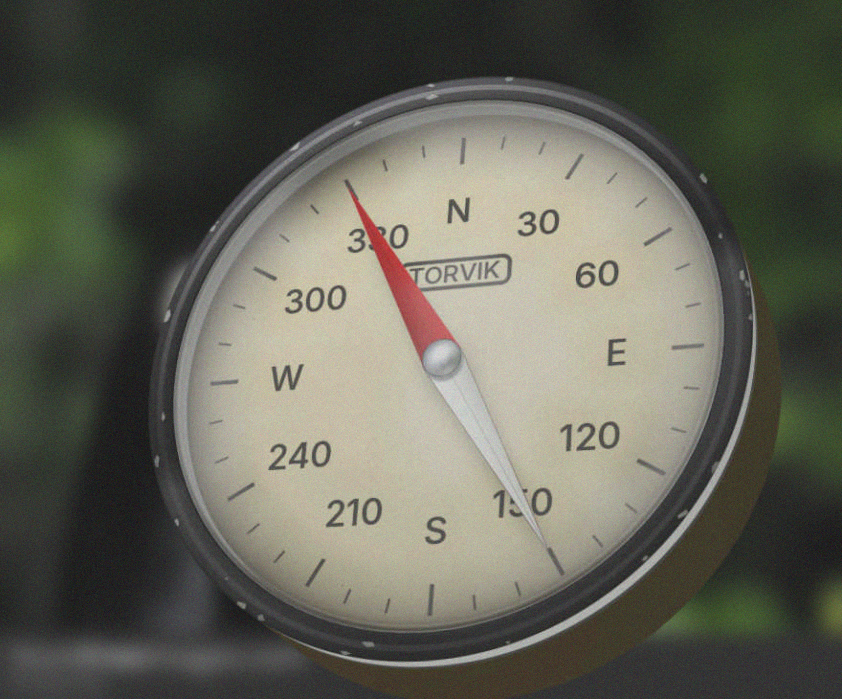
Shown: 330 °
